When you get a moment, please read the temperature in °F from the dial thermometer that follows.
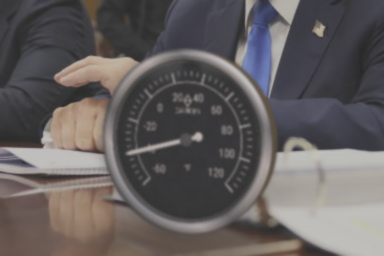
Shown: -40 °F
